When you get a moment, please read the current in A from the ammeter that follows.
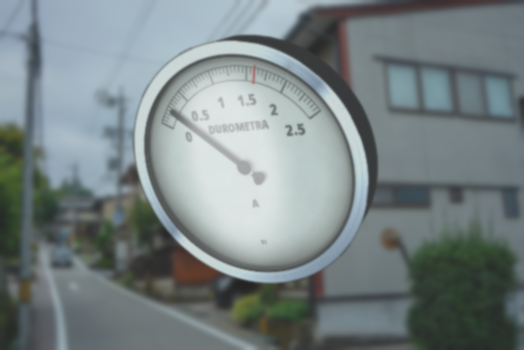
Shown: 0.25 A
